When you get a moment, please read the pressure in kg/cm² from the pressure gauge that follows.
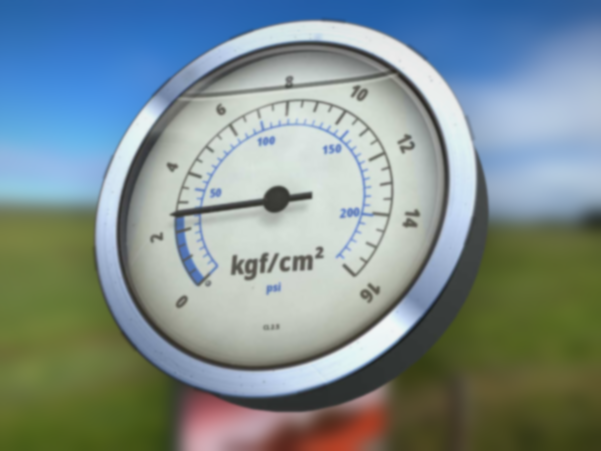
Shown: 2.5 kg/cm²
